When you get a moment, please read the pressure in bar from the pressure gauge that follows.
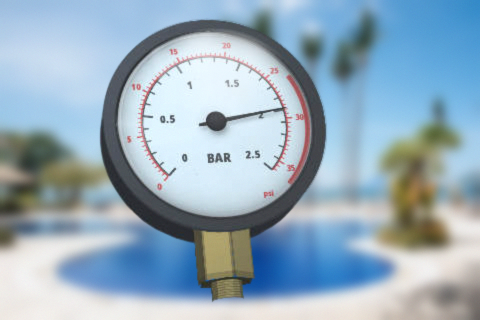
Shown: 2 bar
